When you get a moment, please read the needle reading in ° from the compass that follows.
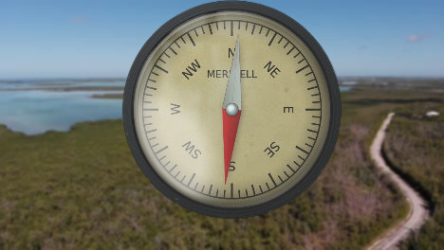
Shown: 185 °
